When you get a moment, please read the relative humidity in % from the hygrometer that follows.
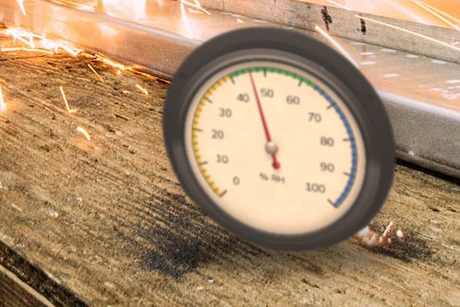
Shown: 46 %
